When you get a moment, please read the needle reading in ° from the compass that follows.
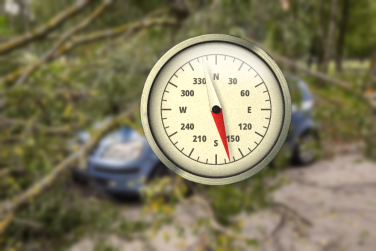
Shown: 165 °
